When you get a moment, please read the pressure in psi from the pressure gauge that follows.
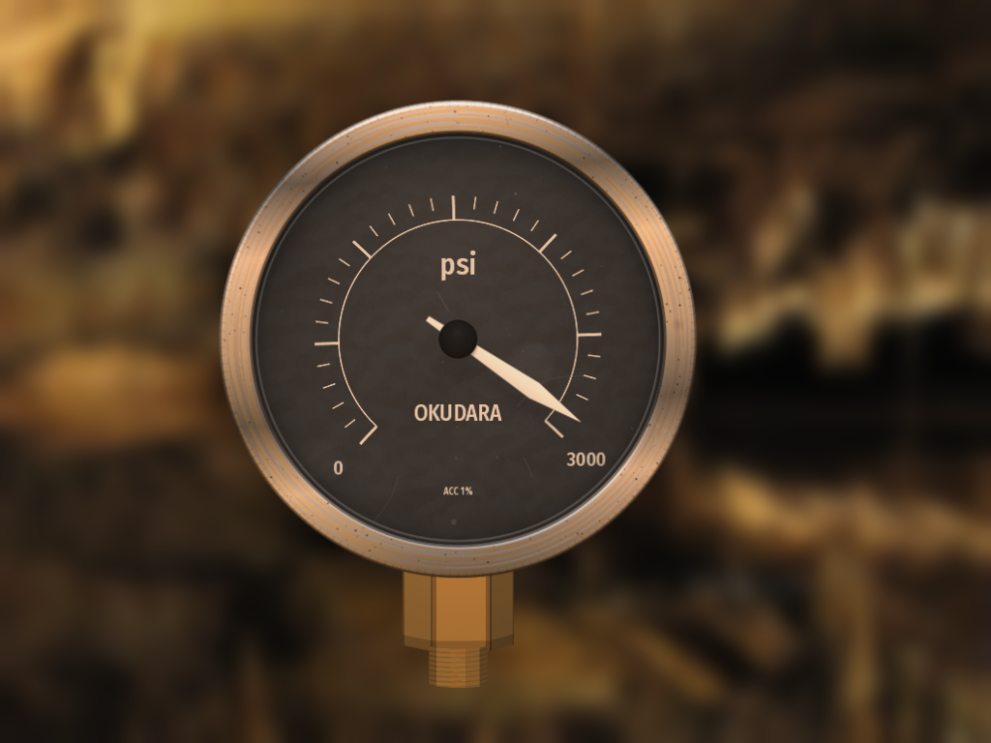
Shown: 2900 psi
